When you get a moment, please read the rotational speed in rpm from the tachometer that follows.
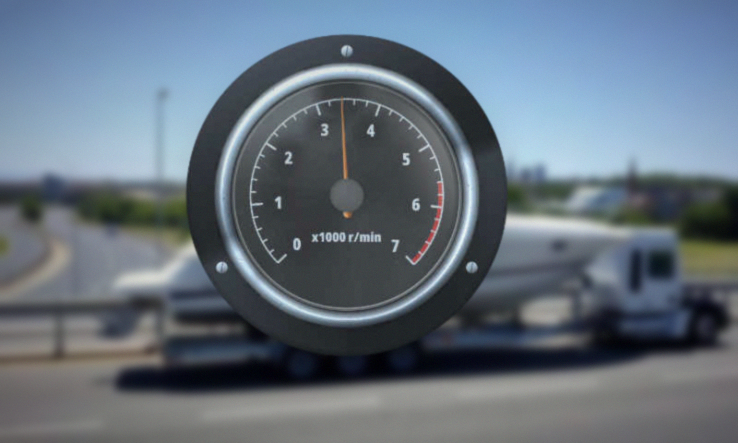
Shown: 3400 rpm
